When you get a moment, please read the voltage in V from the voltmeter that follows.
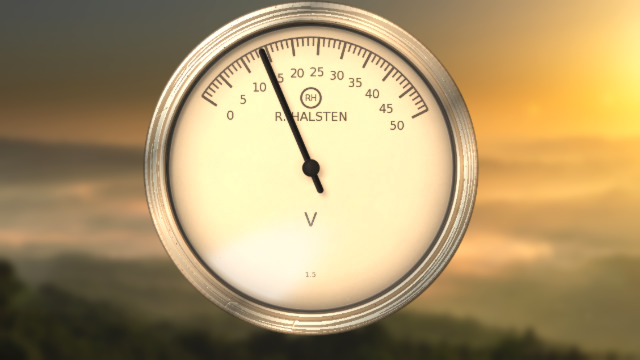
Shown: 14 V
